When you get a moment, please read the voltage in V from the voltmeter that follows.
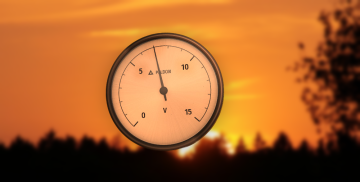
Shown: 7 V
